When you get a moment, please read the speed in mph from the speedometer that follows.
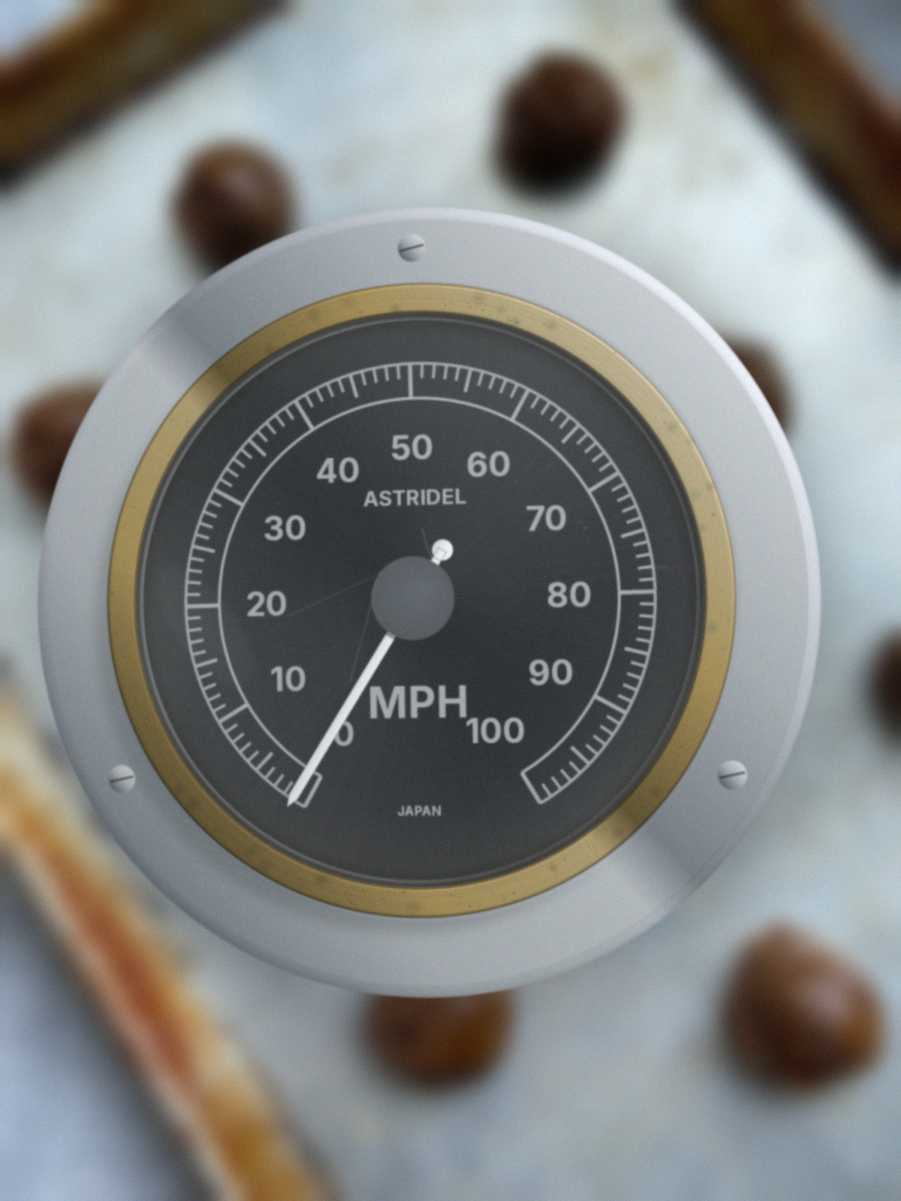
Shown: 1 mph
